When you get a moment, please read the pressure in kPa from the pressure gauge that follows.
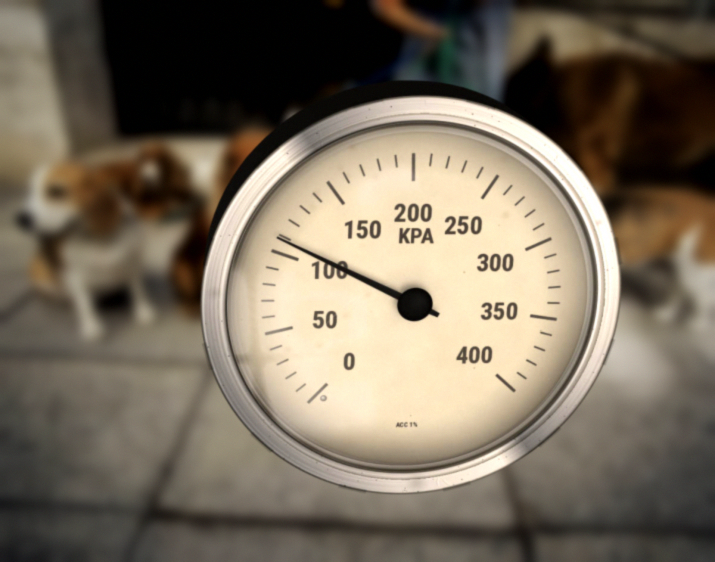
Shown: 110 kPa
